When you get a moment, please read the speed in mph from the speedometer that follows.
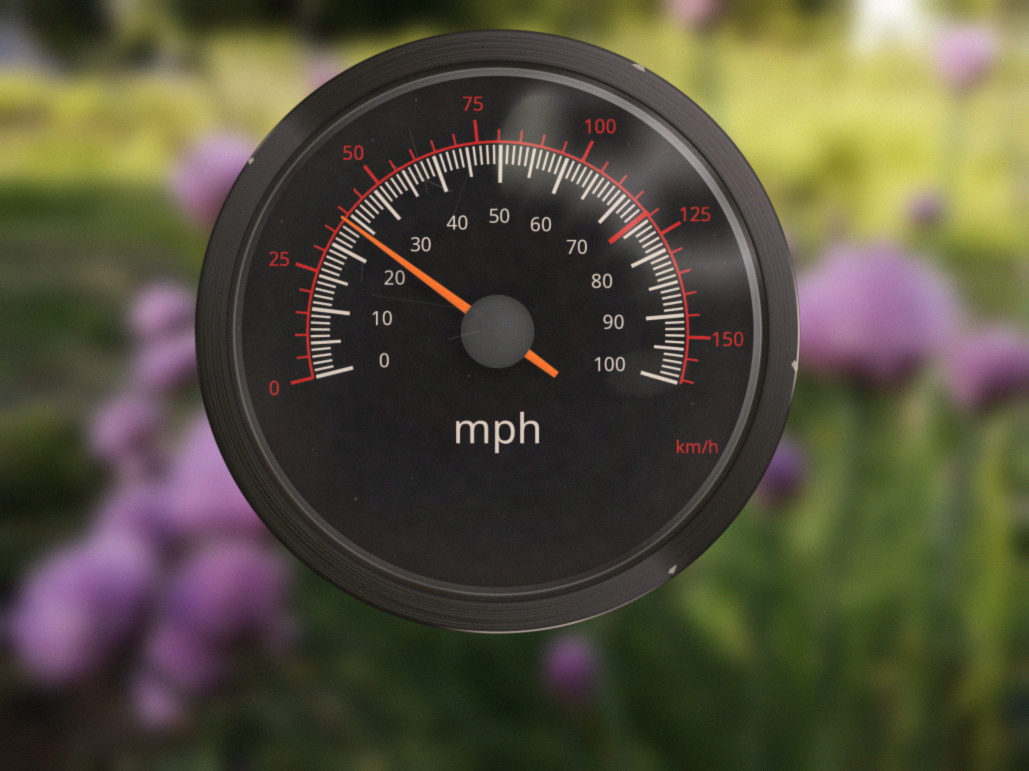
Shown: 24 mph
